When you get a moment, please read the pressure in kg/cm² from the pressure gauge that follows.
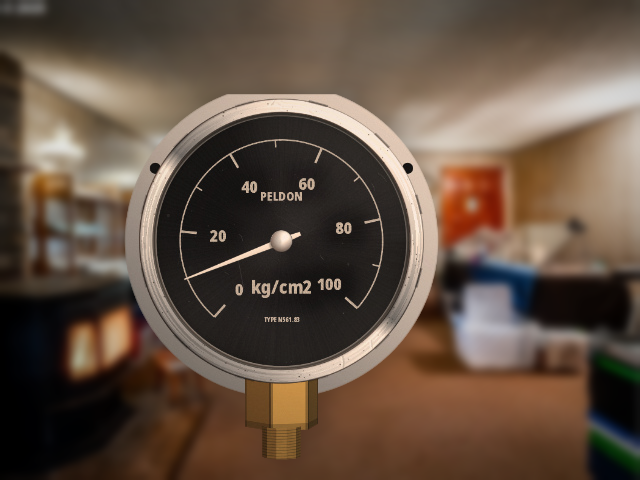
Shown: 10 kg/cm²
